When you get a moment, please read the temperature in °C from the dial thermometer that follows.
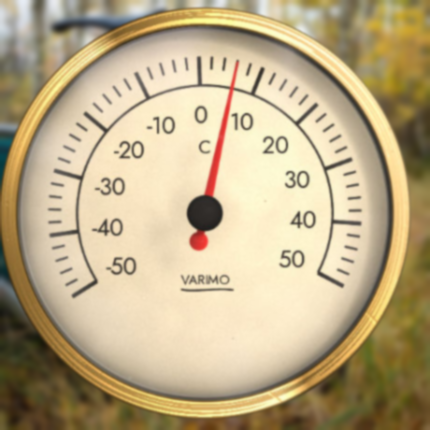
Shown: 6 °C
